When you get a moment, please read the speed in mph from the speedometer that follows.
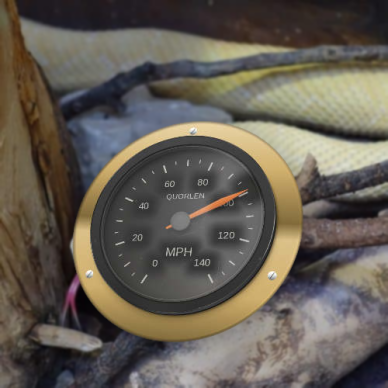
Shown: 100 mph
